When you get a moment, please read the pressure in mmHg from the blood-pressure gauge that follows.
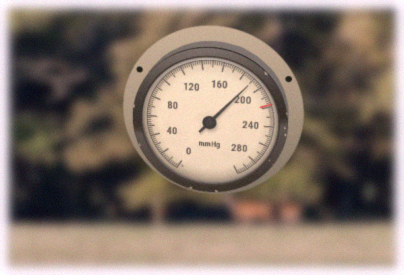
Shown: 190 mmHg
